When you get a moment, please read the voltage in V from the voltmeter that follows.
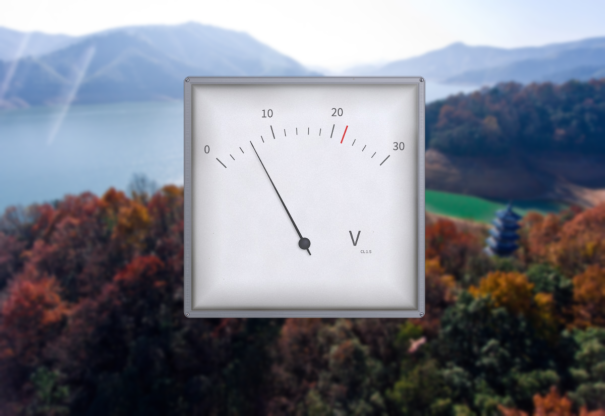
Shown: 6 V
